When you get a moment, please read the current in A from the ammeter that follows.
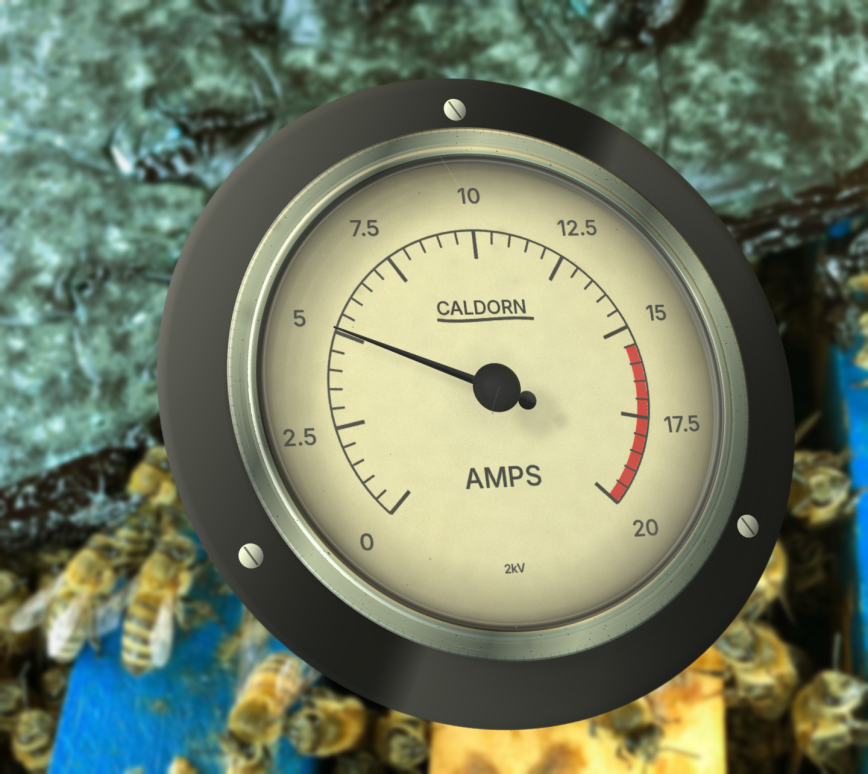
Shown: 5 A
